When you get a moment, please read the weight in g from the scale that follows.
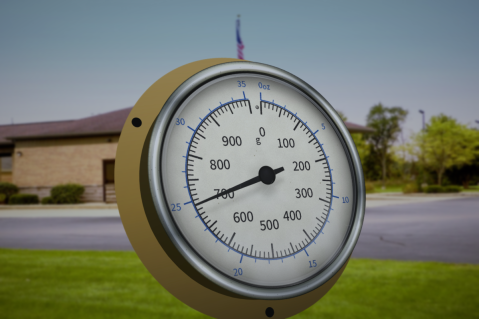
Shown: 700 g
